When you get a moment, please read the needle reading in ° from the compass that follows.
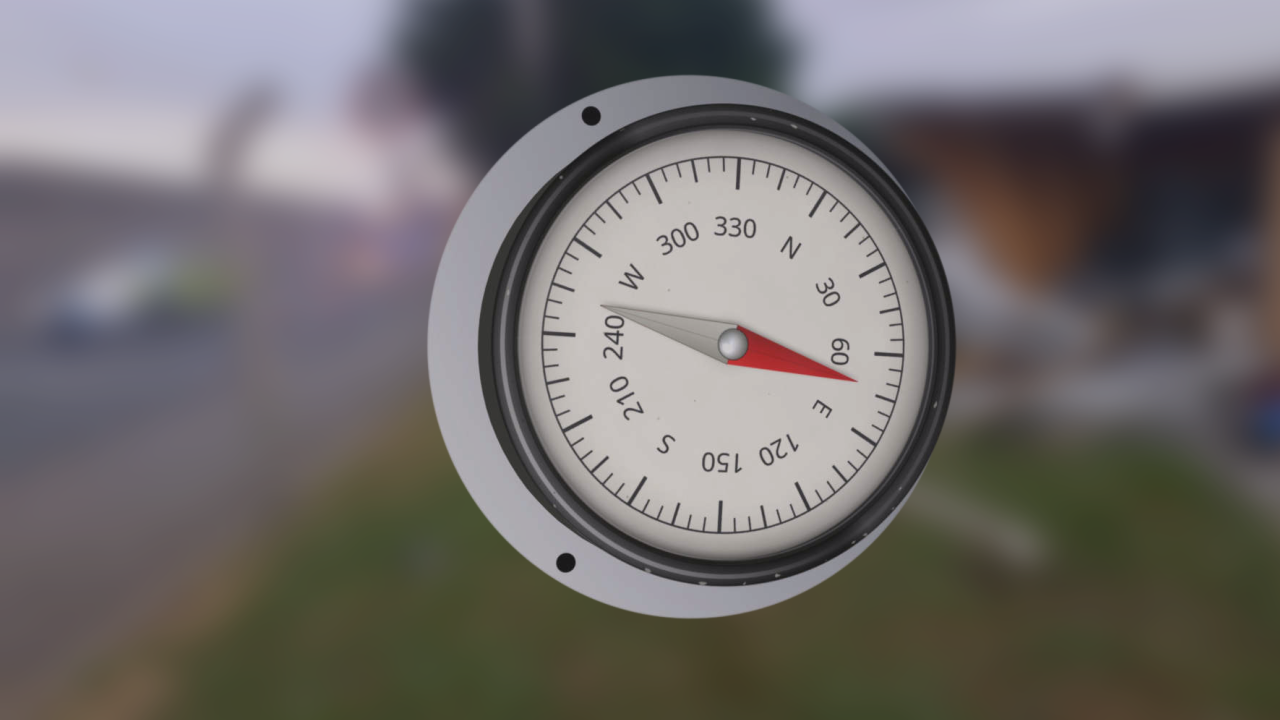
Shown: 72.5 °
